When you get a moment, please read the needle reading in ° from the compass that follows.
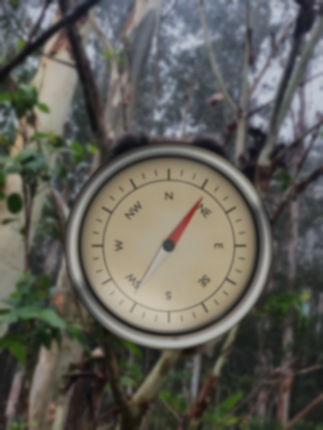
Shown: 35 °
